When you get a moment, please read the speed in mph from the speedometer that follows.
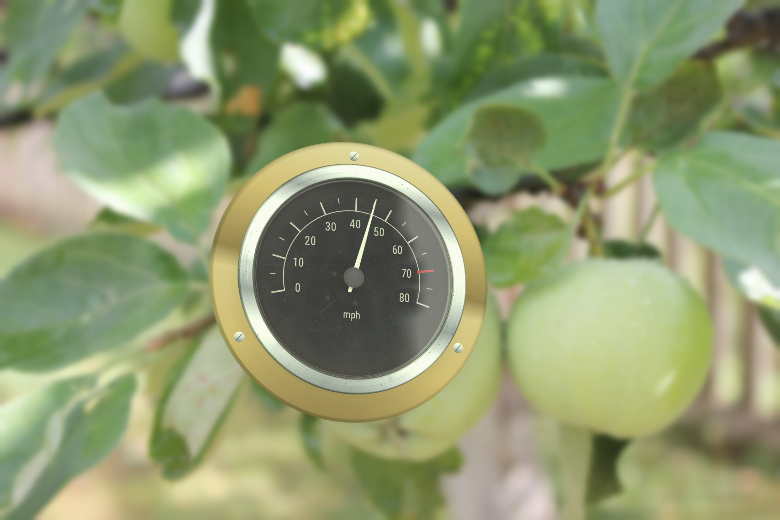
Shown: 45 mph
